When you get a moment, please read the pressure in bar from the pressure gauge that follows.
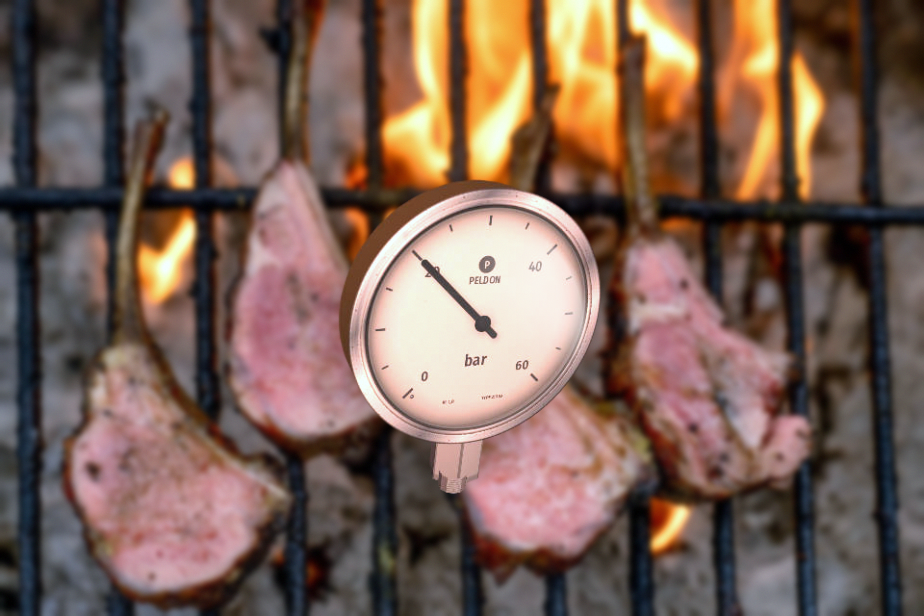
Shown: 20 bar
